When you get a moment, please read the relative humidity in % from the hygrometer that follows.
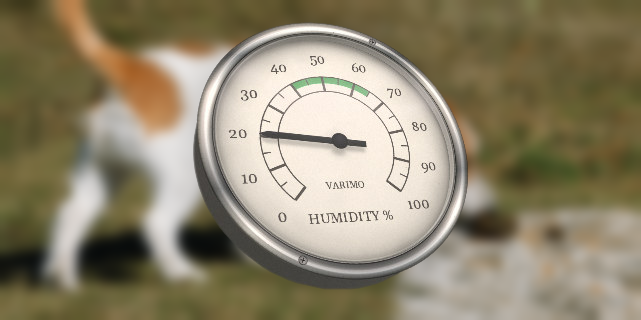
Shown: 20 %
